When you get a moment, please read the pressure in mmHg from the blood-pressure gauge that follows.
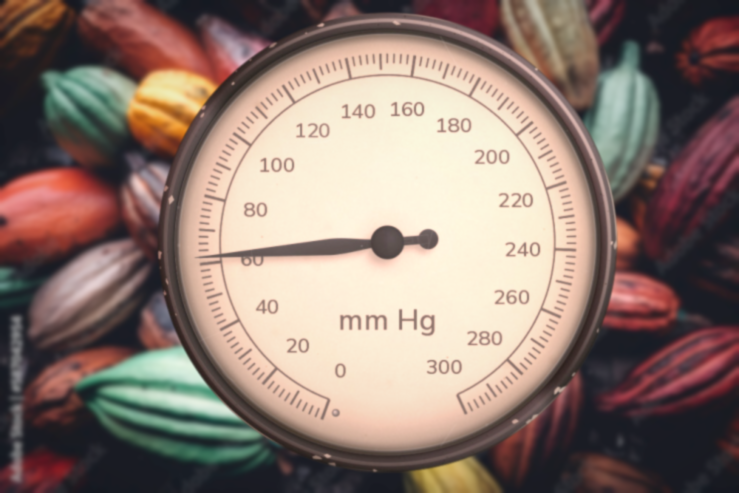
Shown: 62 mmHg
